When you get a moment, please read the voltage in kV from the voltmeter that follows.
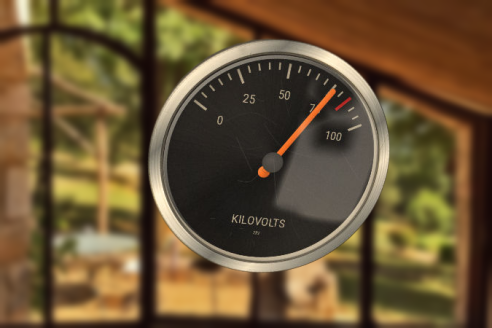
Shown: 75 kV
